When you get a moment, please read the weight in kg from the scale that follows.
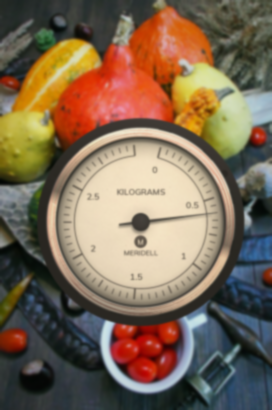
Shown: 0.6 kg
